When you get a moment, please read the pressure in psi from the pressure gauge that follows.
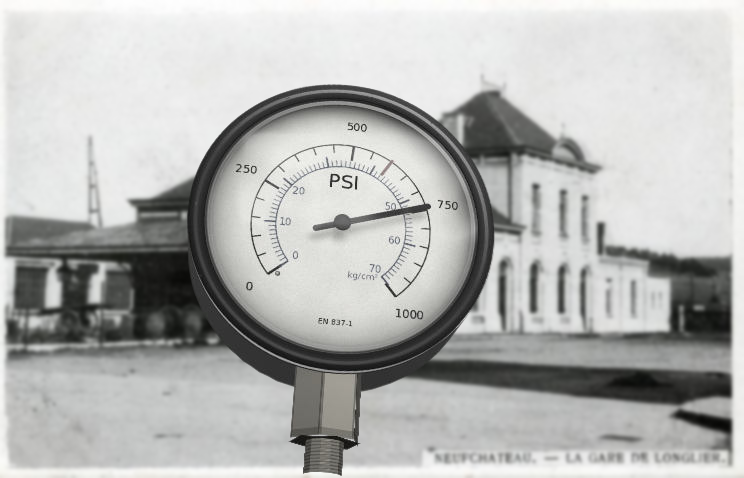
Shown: 750 psi
